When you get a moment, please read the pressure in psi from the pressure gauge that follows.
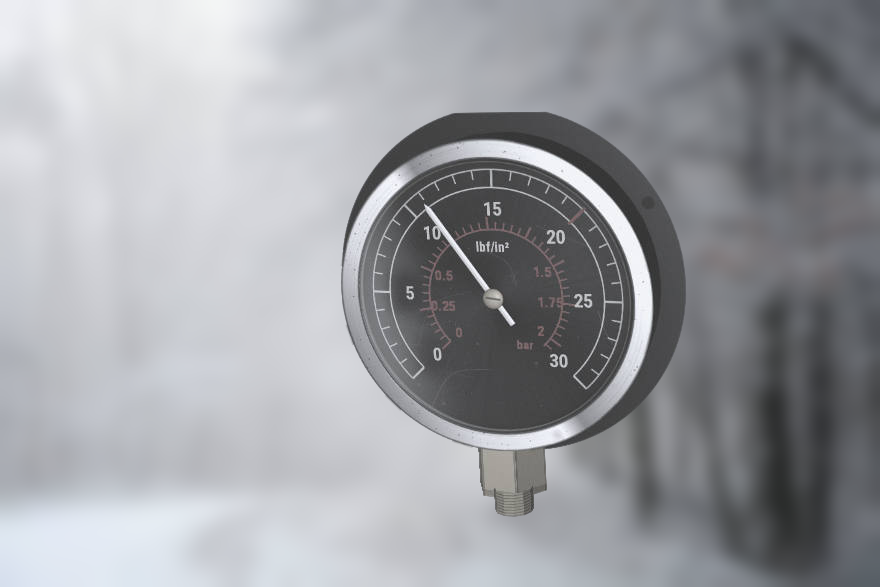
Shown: 11 psi
